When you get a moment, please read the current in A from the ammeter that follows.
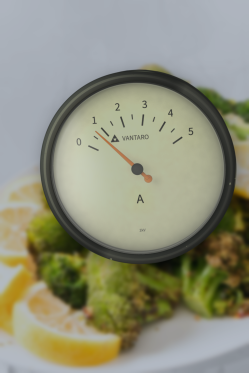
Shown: 0.75 A
